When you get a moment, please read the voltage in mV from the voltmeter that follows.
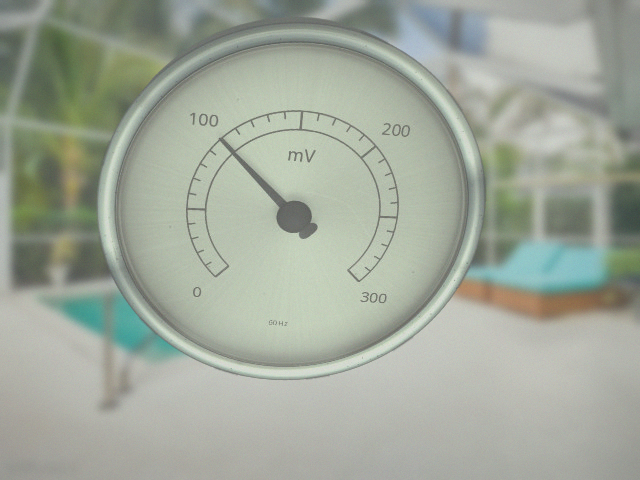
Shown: 100 mV
